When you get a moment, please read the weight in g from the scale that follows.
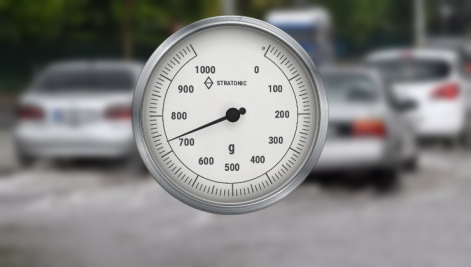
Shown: 730 g
